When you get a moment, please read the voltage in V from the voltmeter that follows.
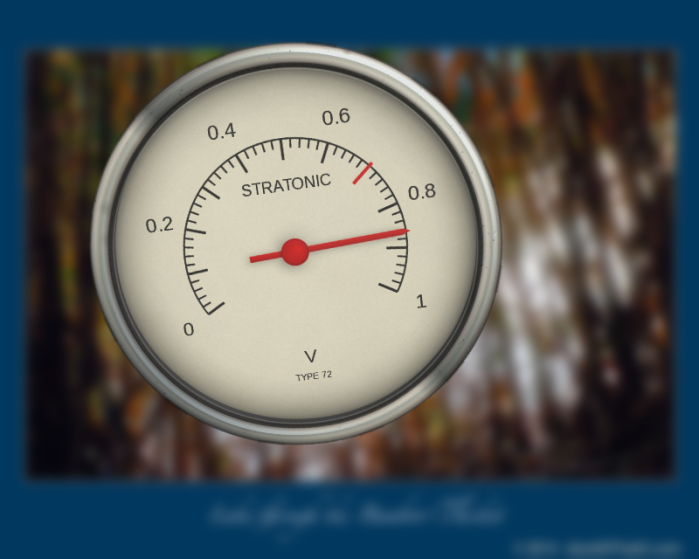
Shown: 0.86 V
